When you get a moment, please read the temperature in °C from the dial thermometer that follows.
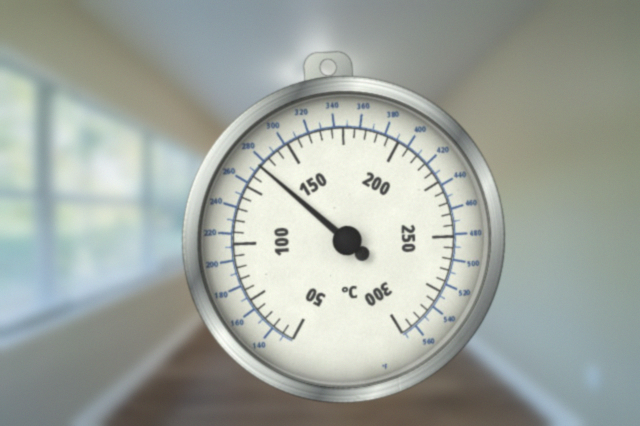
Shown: 135 °C
